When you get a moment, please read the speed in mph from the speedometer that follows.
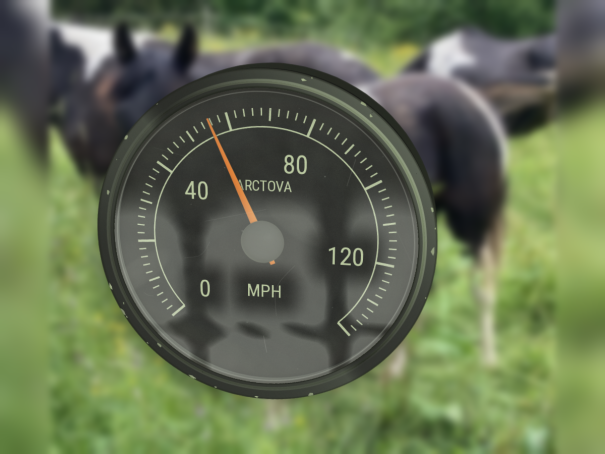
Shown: 56 mph
